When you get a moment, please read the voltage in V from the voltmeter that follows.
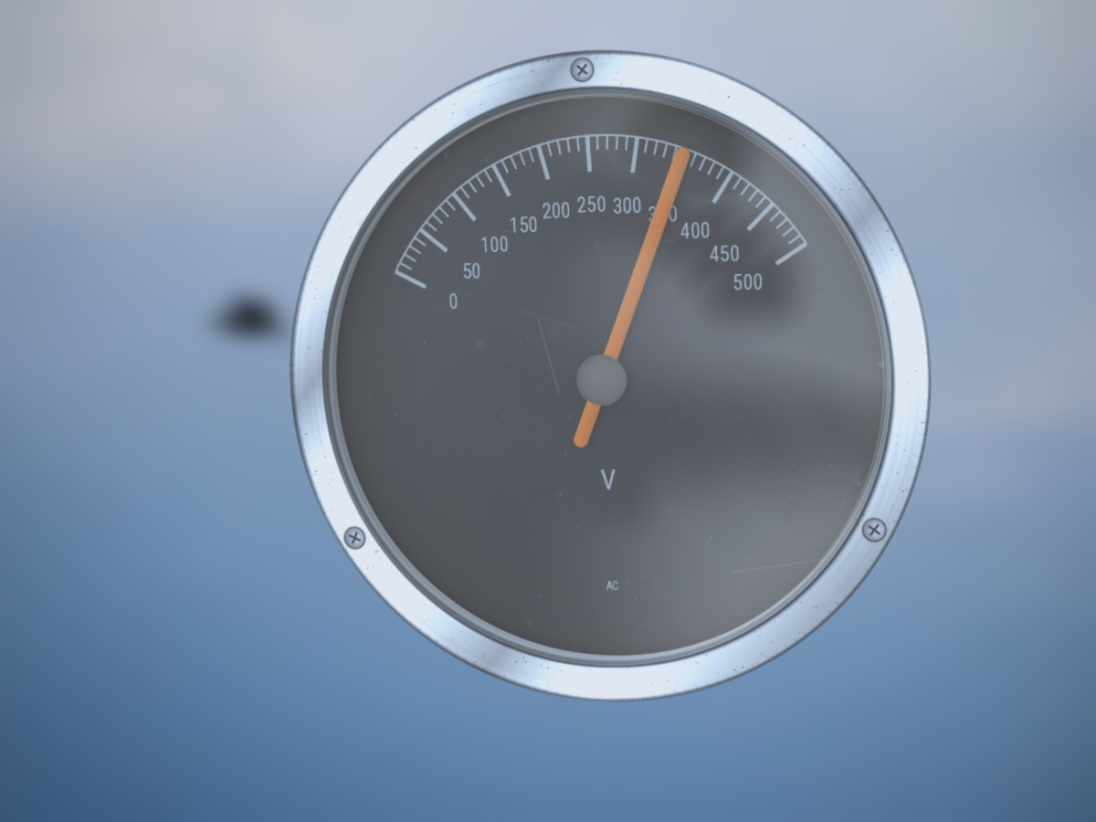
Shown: 350 V
